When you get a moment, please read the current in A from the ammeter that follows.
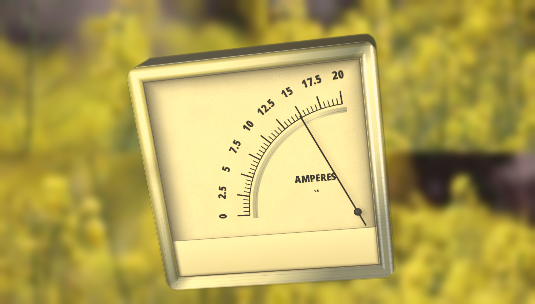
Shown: 15 A
